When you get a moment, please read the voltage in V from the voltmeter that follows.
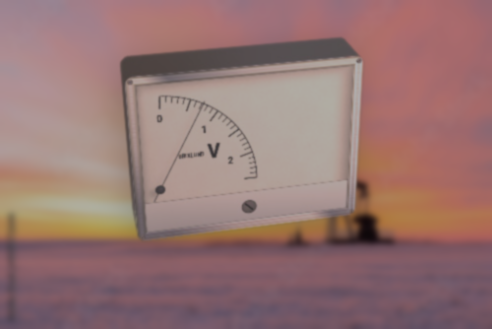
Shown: 0.7 V
